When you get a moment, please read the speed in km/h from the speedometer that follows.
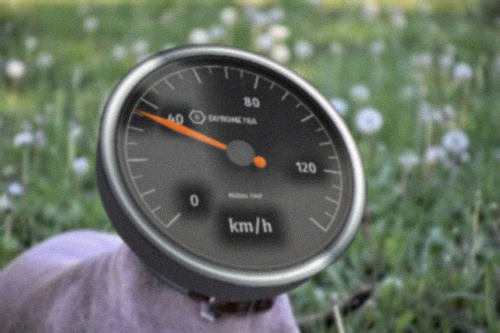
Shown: 35 km/h
